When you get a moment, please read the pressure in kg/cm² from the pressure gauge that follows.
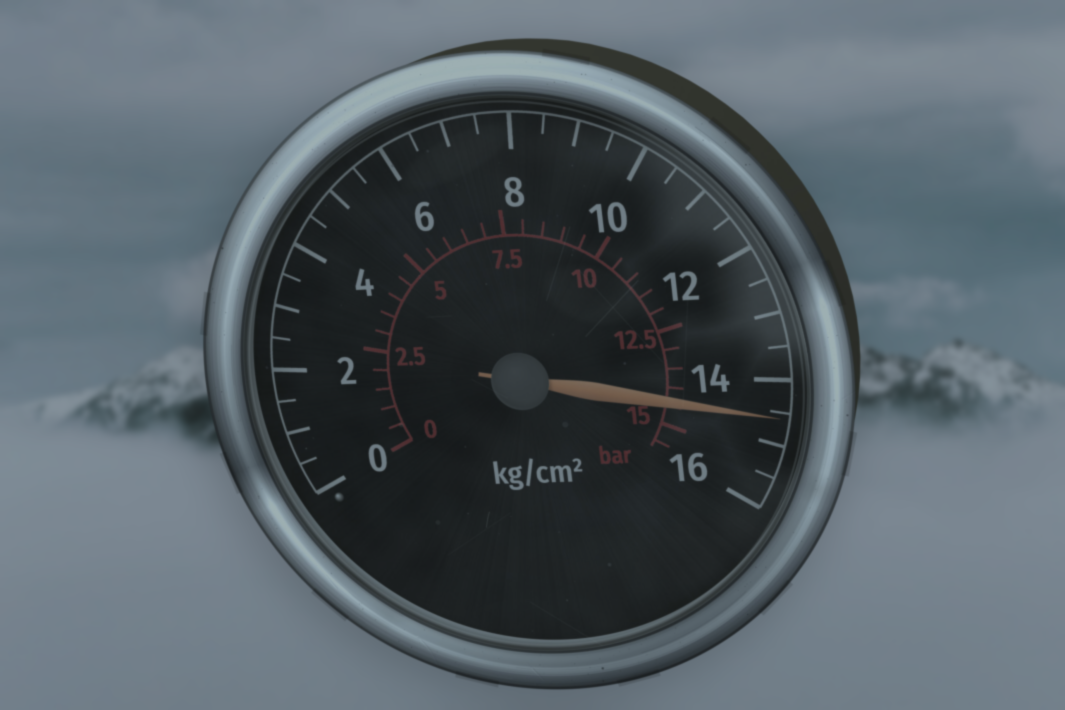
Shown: 14.5 kg/cm²
